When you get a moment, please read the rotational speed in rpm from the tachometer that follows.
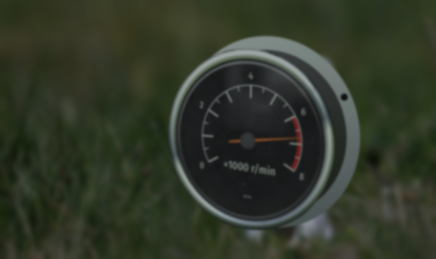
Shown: 6750 rpm
